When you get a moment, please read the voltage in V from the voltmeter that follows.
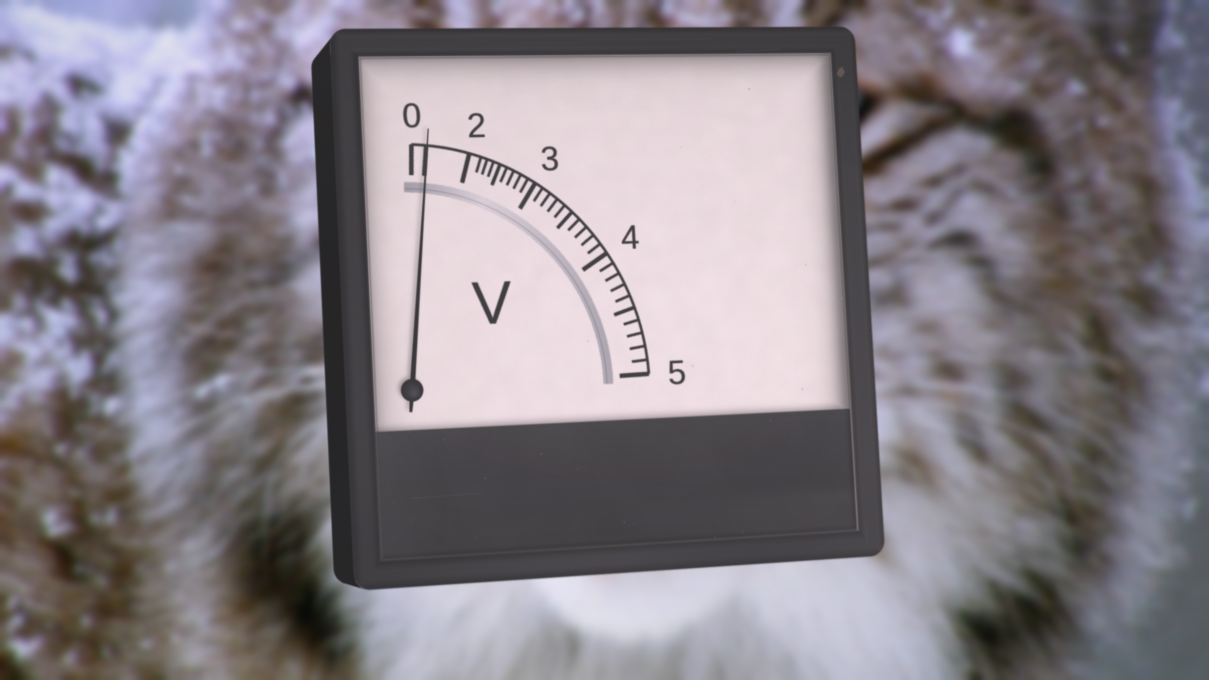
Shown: 1 V
